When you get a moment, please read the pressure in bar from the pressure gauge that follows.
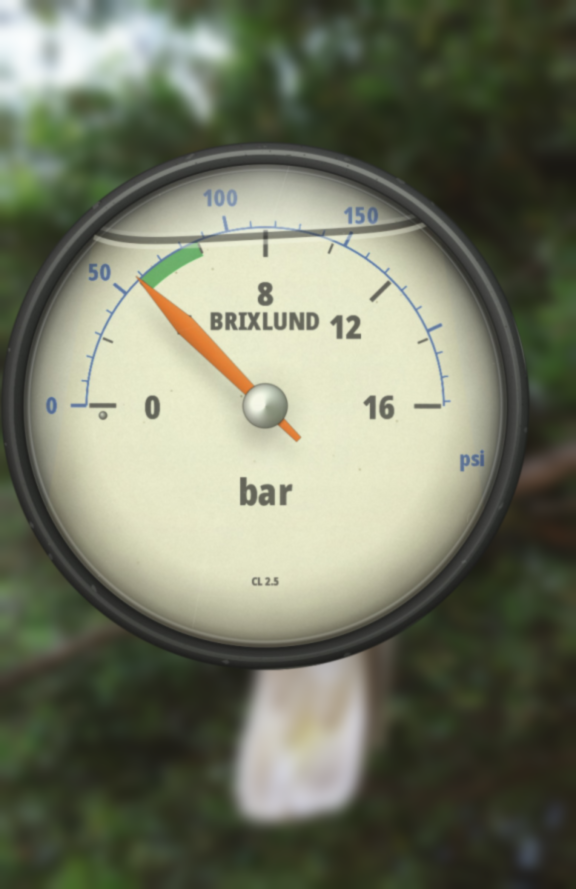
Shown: 4 bar
